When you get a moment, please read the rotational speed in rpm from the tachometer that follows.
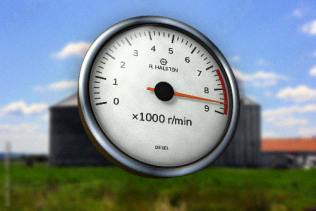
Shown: 8600 rpm
